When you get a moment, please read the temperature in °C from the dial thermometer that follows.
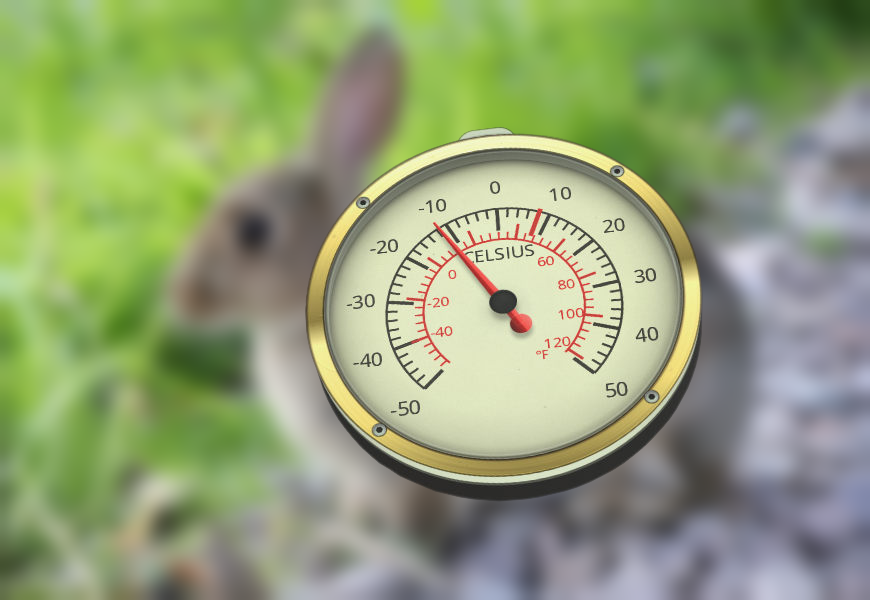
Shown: -12 °C
